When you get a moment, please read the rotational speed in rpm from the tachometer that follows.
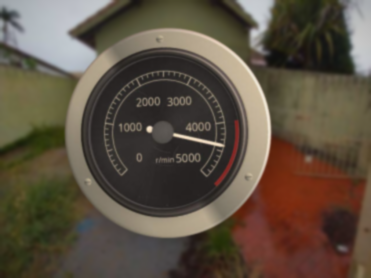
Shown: 4400 rpm
